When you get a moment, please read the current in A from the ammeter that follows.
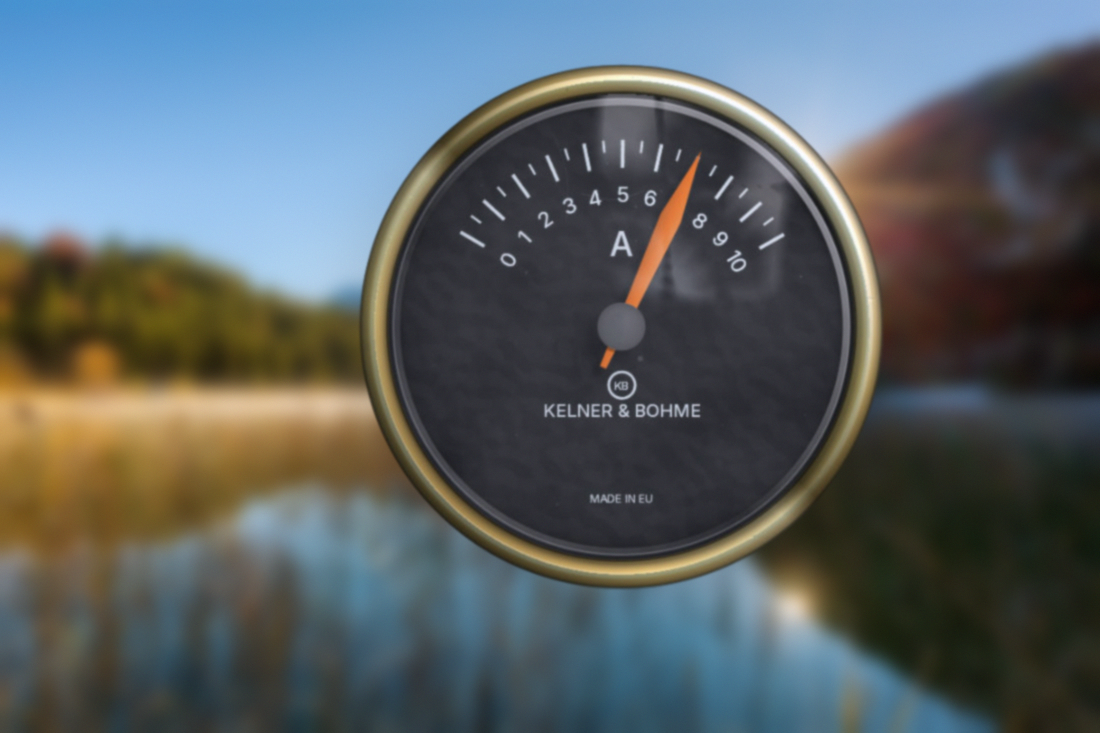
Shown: 7 A
